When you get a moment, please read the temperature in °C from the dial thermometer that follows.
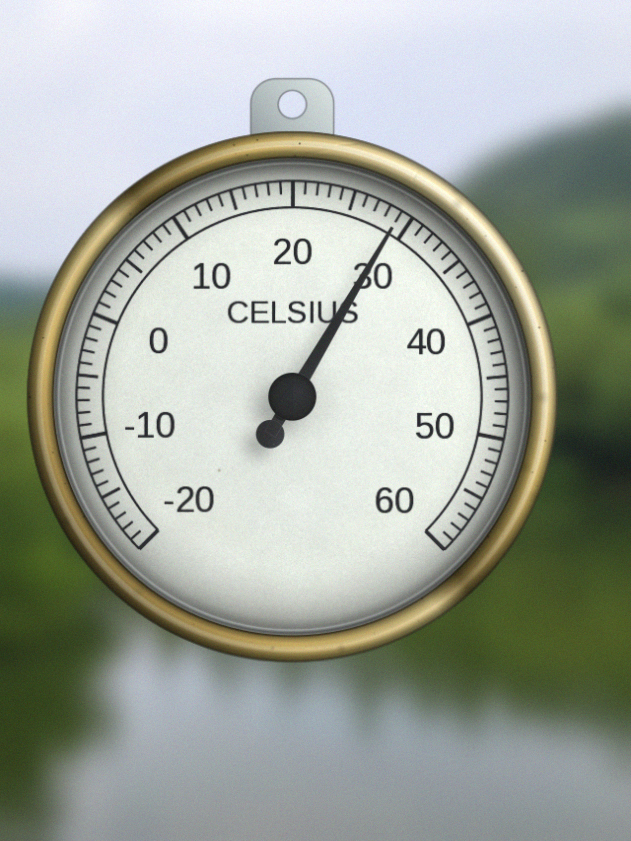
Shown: 29 °C
